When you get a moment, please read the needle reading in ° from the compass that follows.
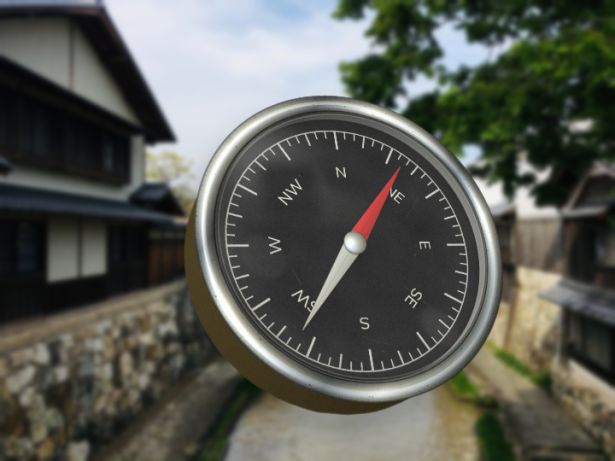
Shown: 37.5 °
